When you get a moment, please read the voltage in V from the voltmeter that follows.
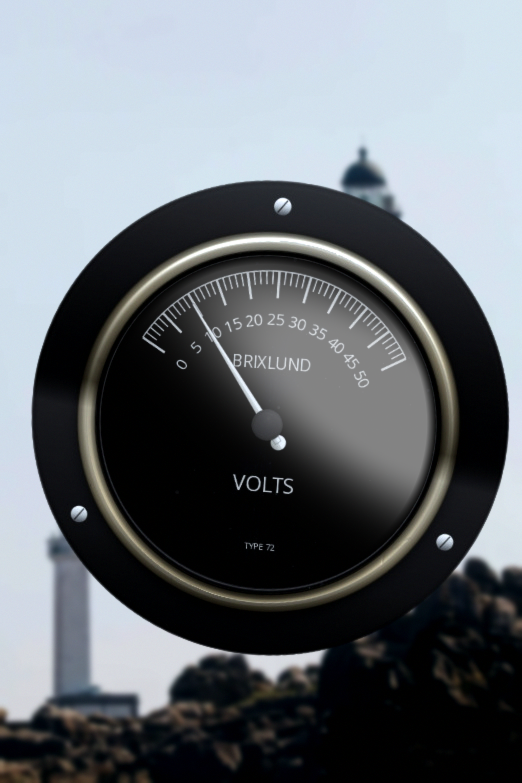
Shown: 10 V
